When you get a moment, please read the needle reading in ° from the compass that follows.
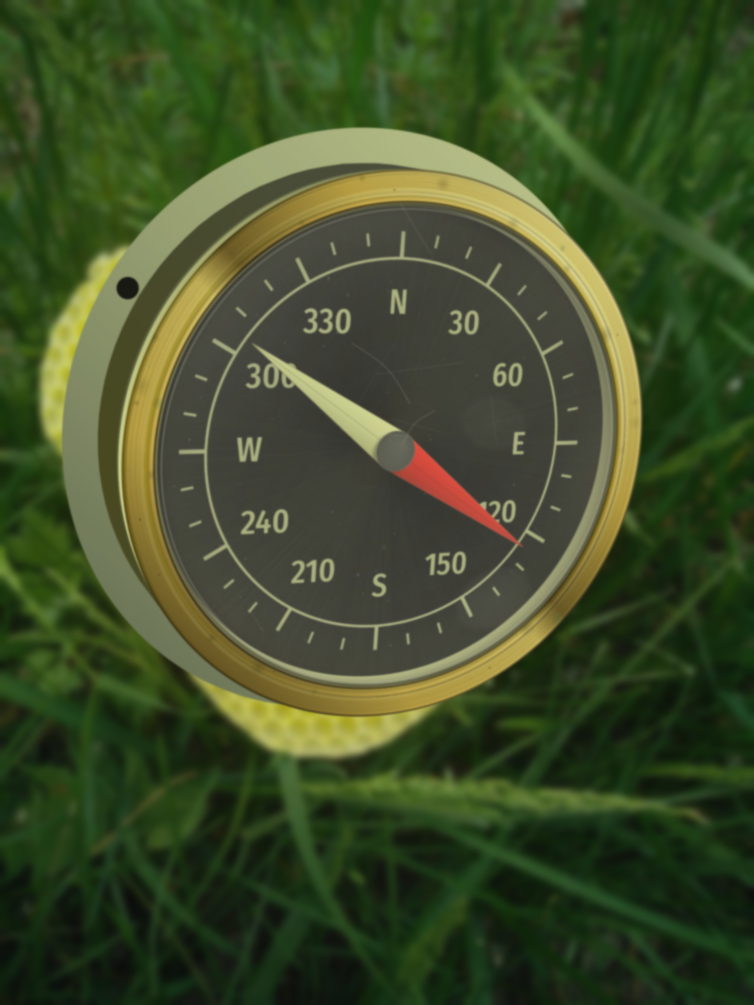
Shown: 125 °
